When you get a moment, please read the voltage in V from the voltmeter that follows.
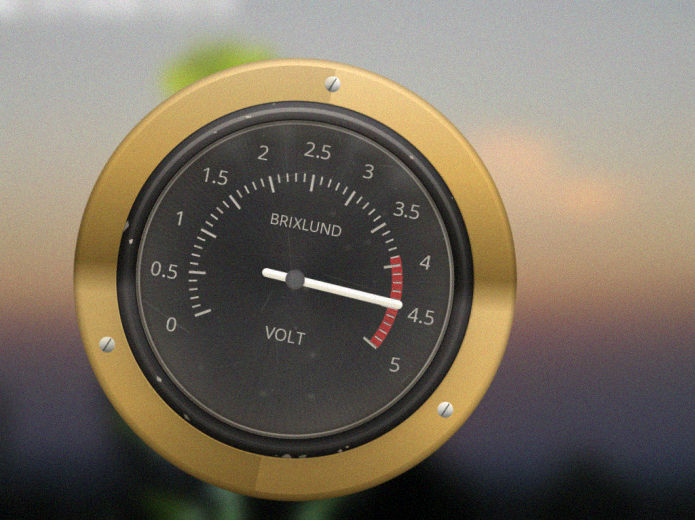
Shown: 4.45 V
